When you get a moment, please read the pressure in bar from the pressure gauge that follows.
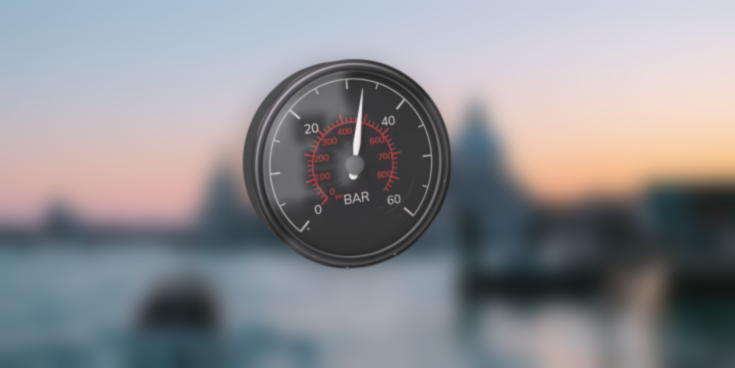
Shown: 32.5 bar
